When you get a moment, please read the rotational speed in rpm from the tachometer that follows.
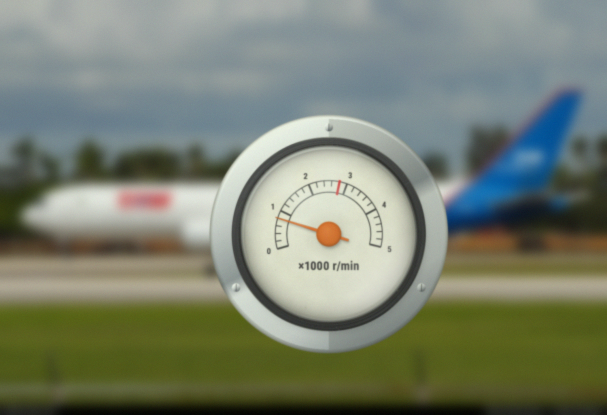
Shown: 800 rpm
